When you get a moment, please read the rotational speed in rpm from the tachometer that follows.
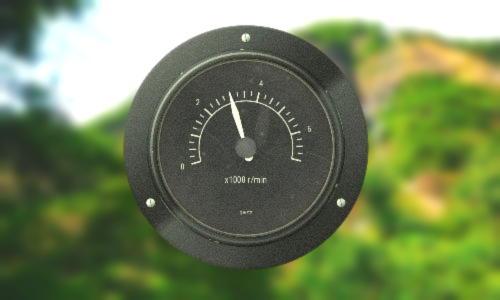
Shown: 3000 rpm
